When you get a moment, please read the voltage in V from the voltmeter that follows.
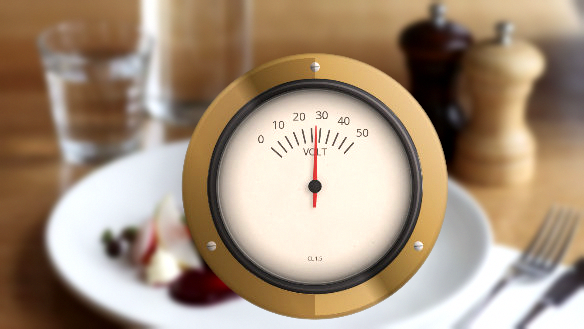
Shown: 27.5 V
